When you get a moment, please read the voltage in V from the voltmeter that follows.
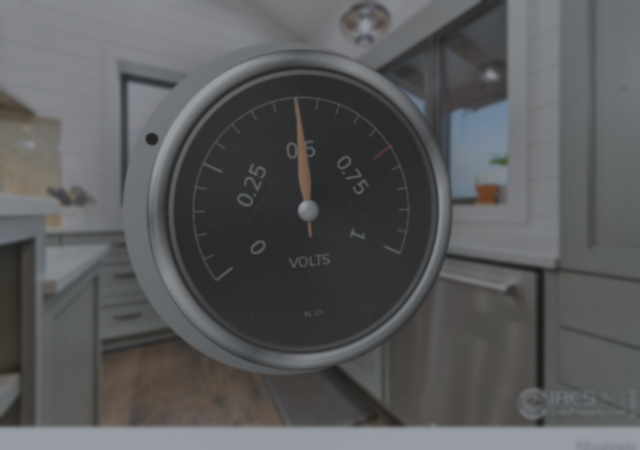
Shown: 0.5 V
